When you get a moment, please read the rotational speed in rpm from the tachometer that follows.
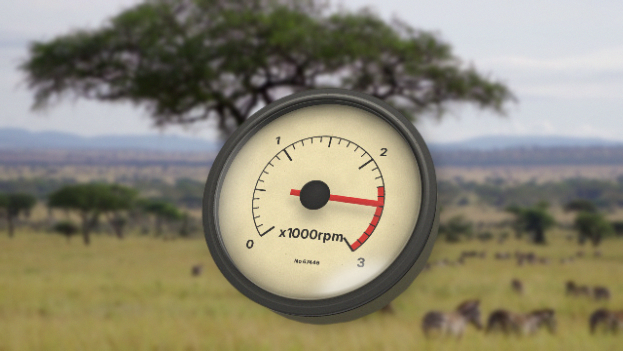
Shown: 2500 rpm
